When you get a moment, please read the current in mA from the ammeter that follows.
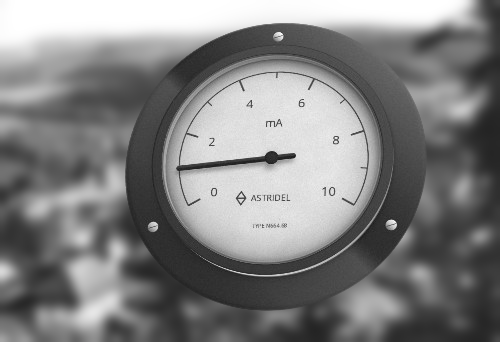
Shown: 1 mA
